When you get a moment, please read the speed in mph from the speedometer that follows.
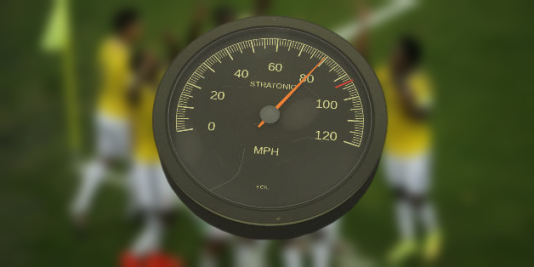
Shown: 80 mph
